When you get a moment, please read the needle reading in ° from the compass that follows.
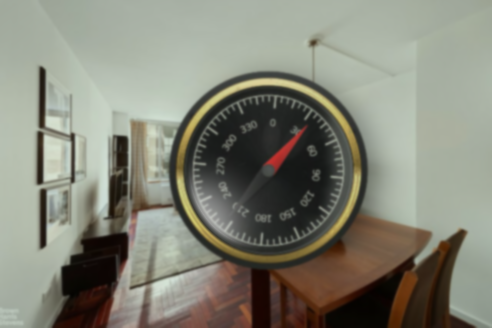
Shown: 35 °
